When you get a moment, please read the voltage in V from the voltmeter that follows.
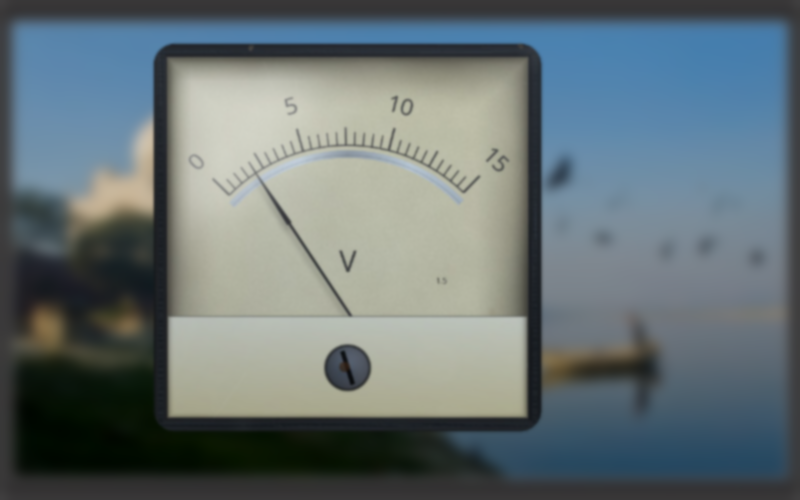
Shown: 2 V
